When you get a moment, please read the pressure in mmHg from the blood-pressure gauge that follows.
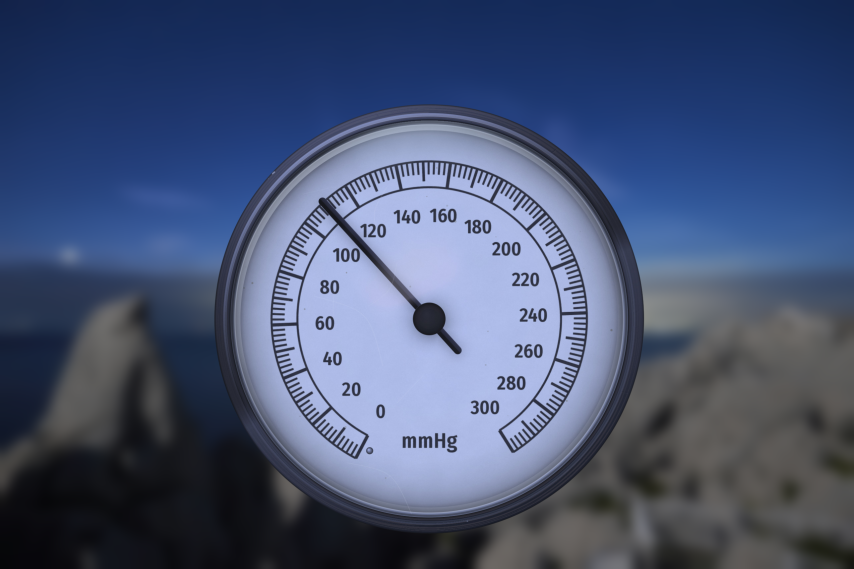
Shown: 110 mmHg
